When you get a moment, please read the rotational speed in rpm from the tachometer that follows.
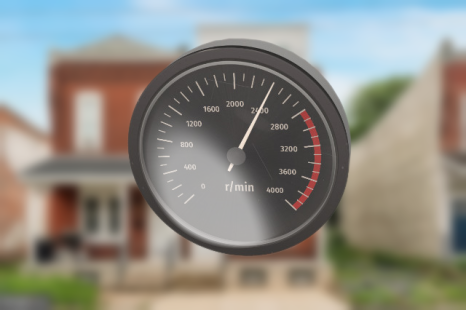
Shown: 2400 rpm
